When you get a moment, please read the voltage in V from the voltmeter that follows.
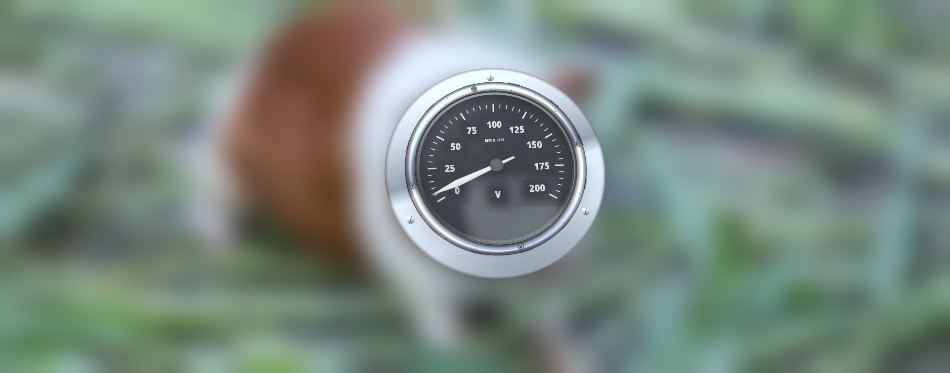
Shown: 5 V
